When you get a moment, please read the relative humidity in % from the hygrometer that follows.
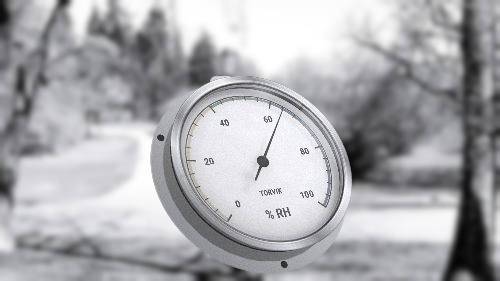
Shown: 64 %
